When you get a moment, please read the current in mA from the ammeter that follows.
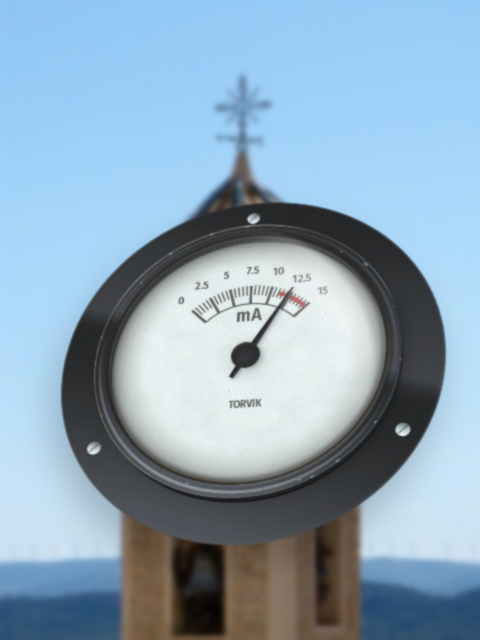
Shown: 12.5 mA
